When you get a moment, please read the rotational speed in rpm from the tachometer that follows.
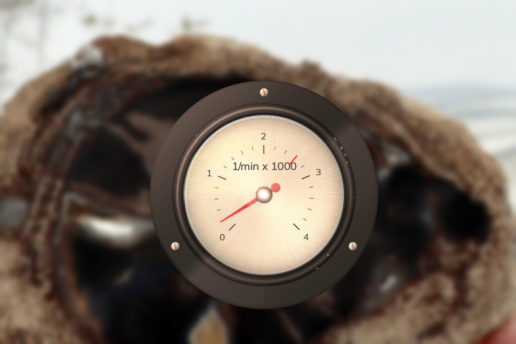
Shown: 200 rpm
